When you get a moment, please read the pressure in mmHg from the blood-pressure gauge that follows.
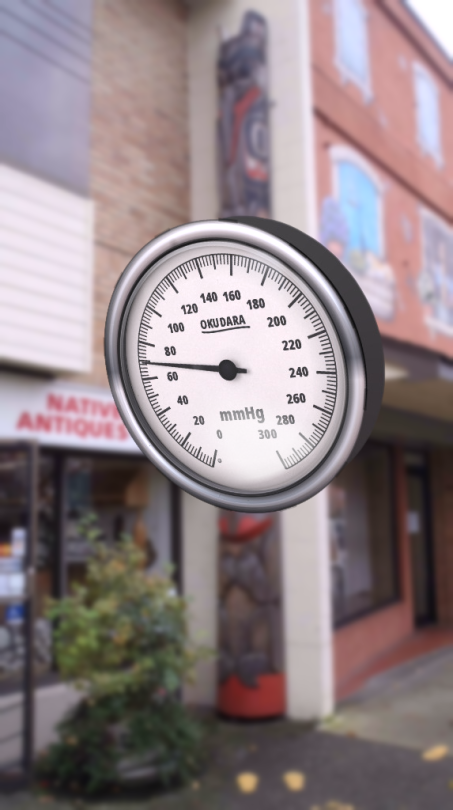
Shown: 70 mmHg
